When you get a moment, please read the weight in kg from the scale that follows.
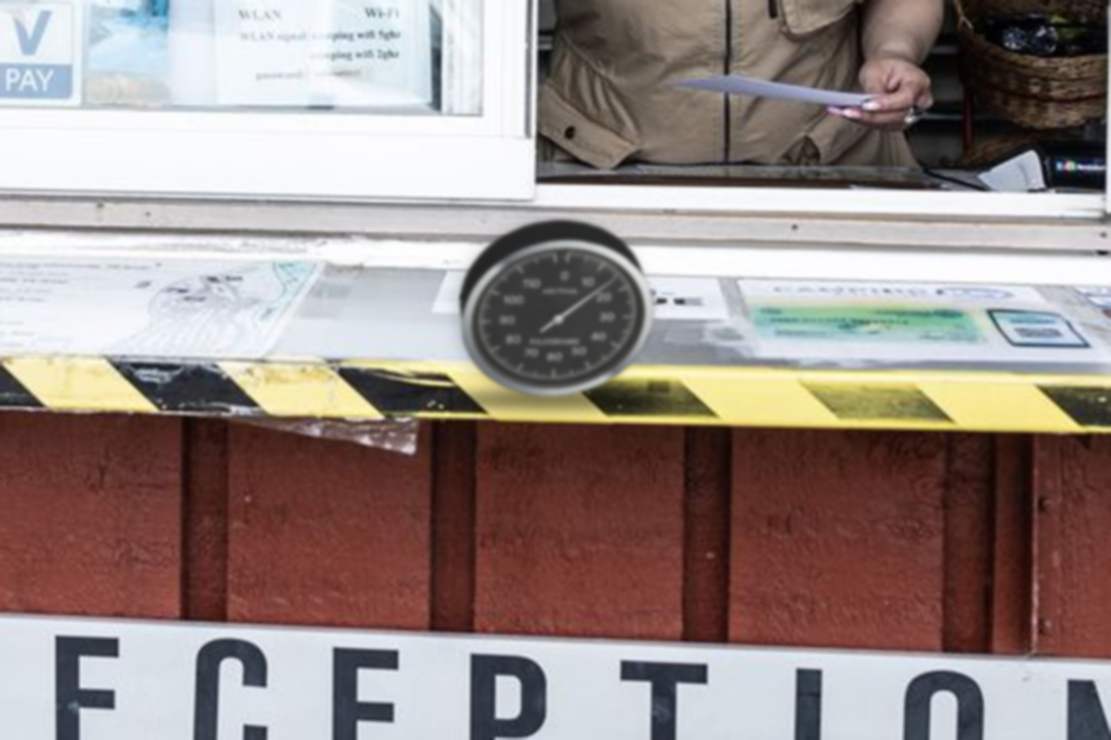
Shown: 15 kg
